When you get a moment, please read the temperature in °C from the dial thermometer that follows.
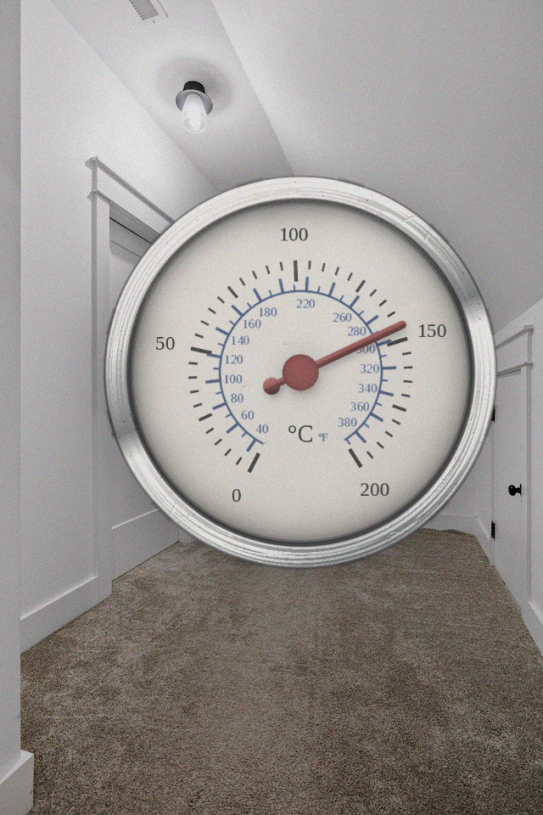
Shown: 145 °C
